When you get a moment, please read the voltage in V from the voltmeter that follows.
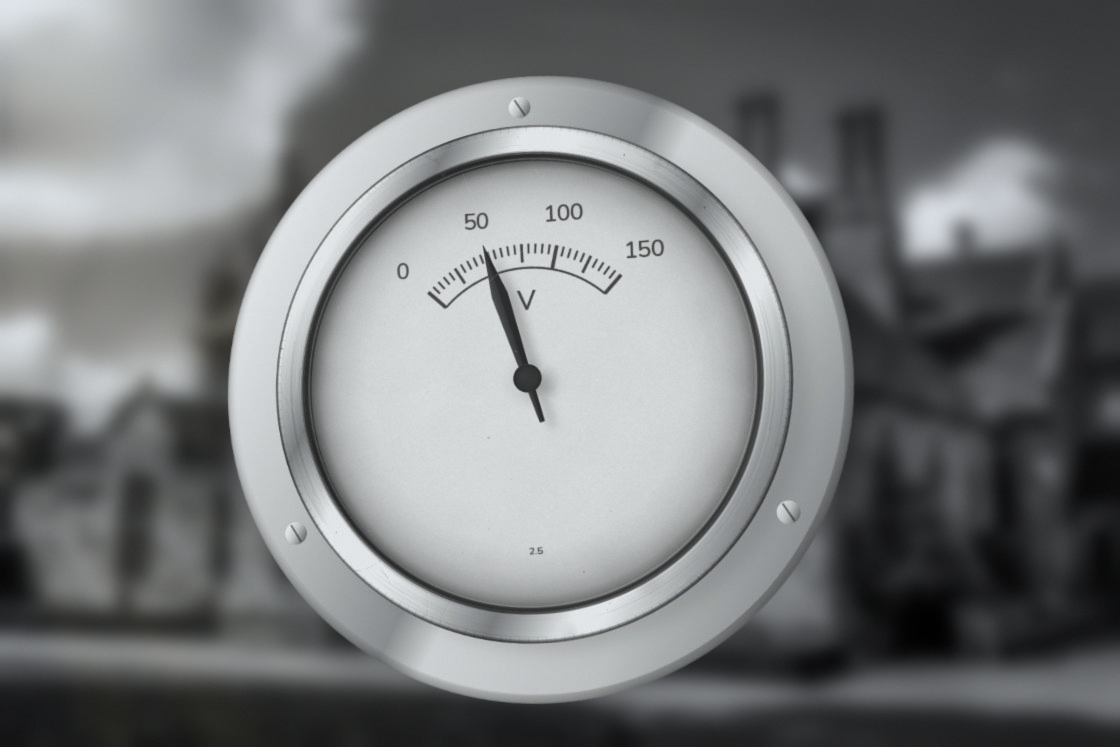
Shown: 50 V
